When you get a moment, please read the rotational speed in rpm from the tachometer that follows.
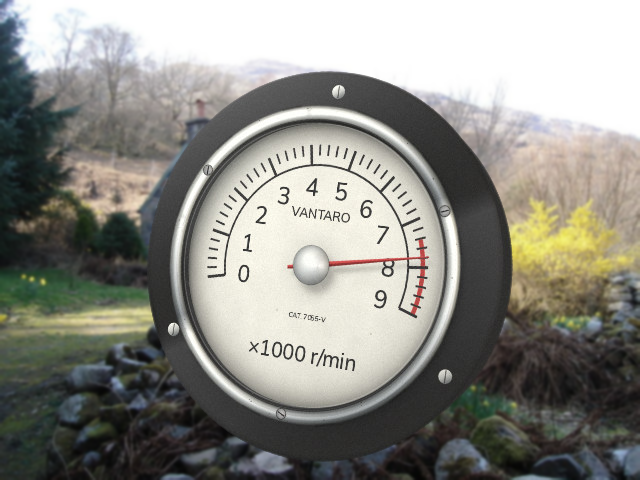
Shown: 7800 rpm
